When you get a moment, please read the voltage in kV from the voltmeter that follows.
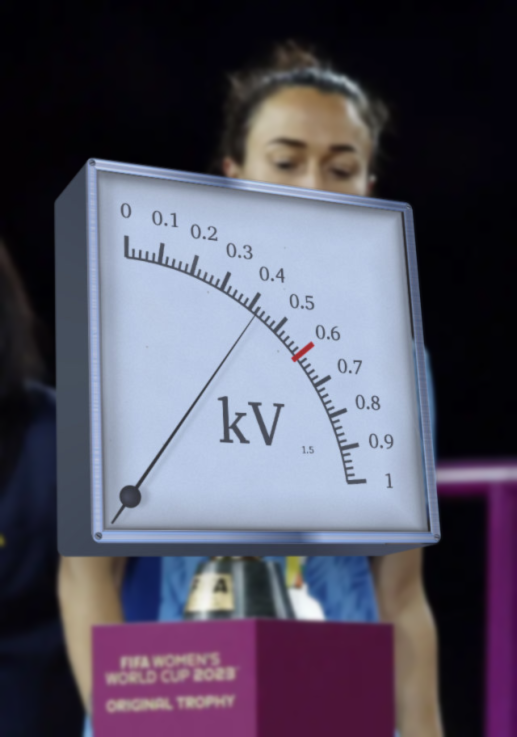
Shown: 0.42 kV
